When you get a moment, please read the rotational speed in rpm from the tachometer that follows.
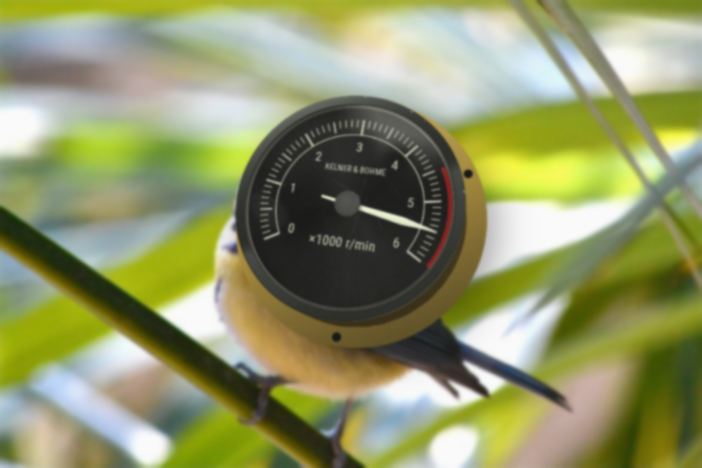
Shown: 5500 rpm
